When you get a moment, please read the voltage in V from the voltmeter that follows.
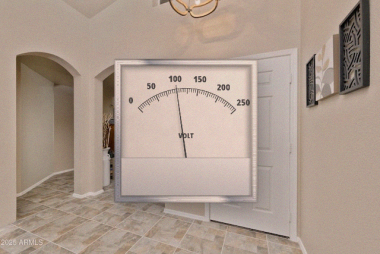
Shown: 100 V
